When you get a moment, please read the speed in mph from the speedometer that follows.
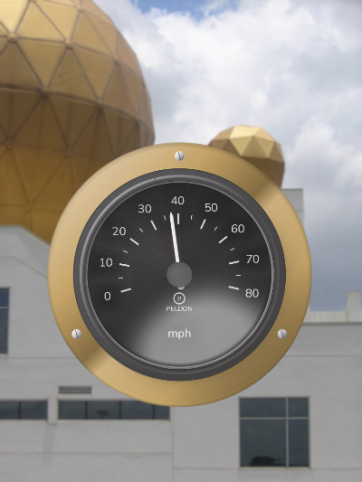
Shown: 37.5 mph
